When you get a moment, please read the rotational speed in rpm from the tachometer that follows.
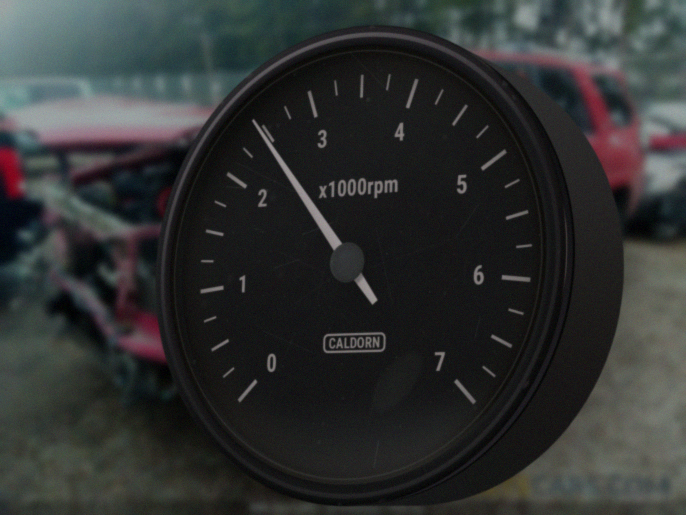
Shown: 2500 rpm
